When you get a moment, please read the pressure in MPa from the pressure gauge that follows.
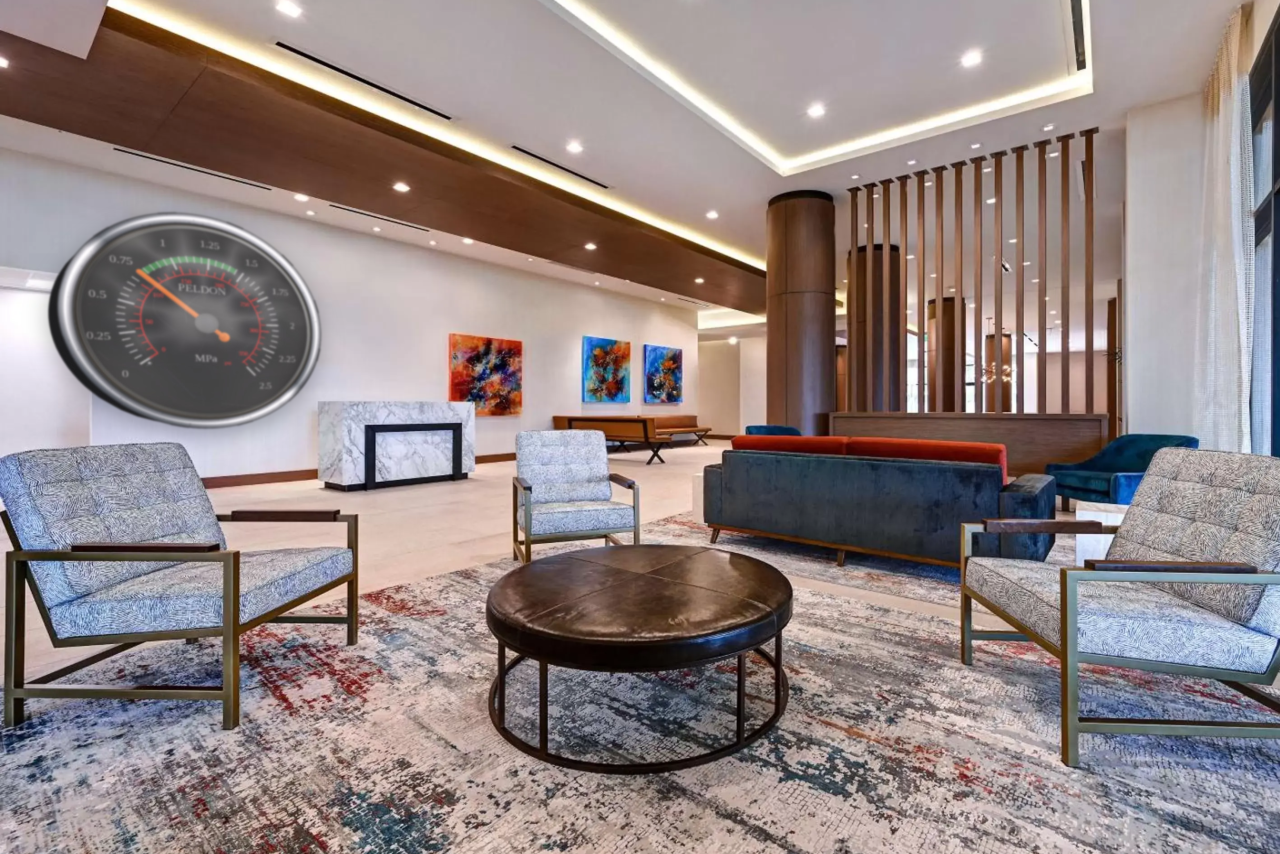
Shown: 0.75 MPa
